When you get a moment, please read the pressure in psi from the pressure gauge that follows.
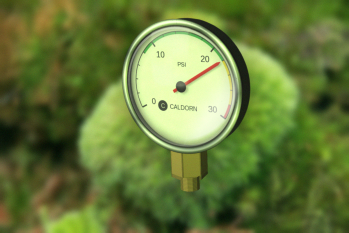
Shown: 22 psi
